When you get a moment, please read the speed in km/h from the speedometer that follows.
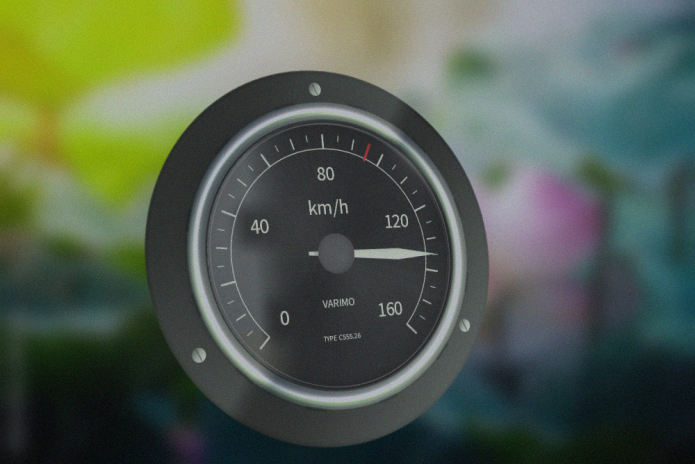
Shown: 135 km/h
